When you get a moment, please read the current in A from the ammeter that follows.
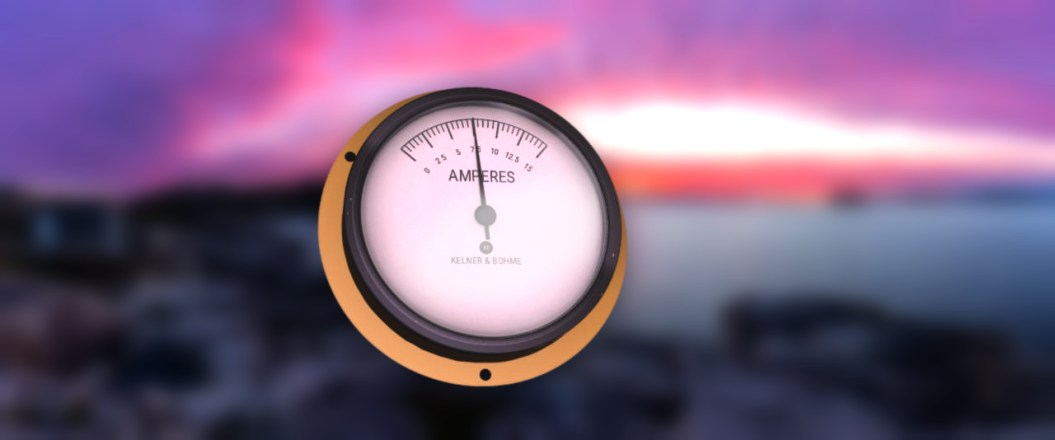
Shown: 7.5 A
